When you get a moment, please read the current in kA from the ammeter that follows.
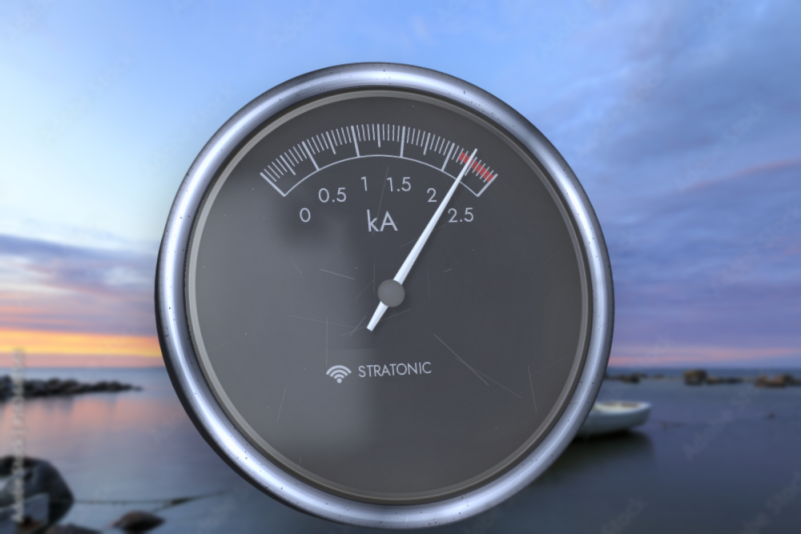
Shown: 2.2 kA
